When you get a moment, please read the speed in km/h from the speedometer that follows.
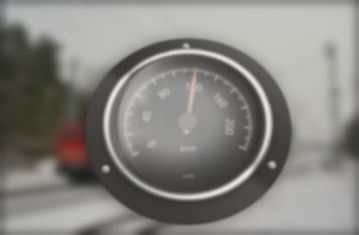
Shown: 120 km/h
